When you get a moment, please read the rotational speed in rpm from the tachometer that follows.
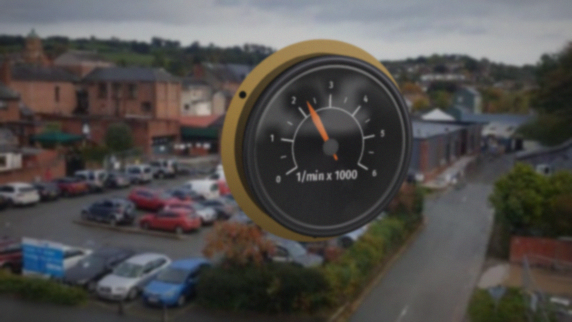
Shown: 2250 rpm
